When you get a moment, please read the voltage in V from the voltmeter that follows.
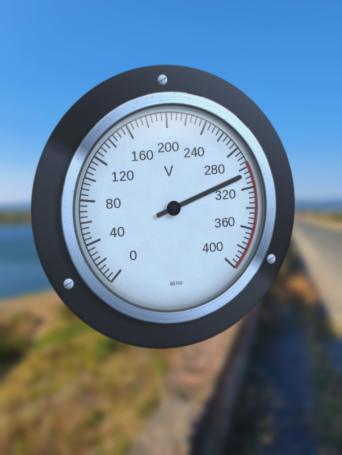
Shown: 305 V
